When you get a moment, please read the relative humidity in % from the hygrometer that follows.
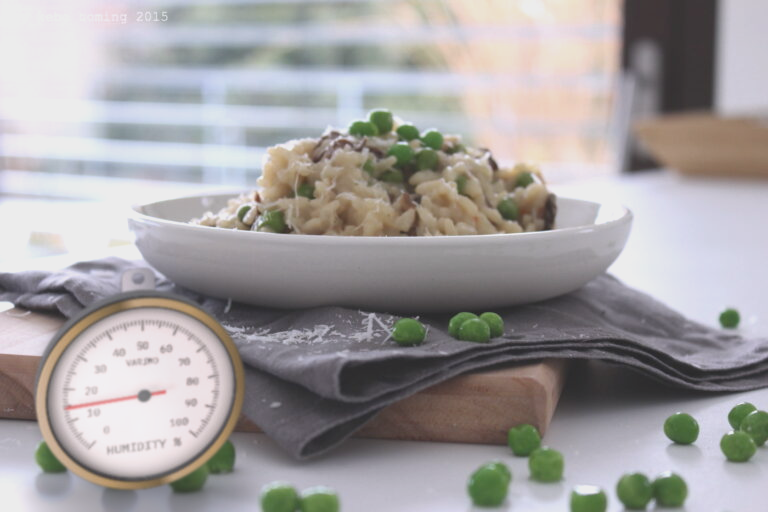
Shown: 15 %
